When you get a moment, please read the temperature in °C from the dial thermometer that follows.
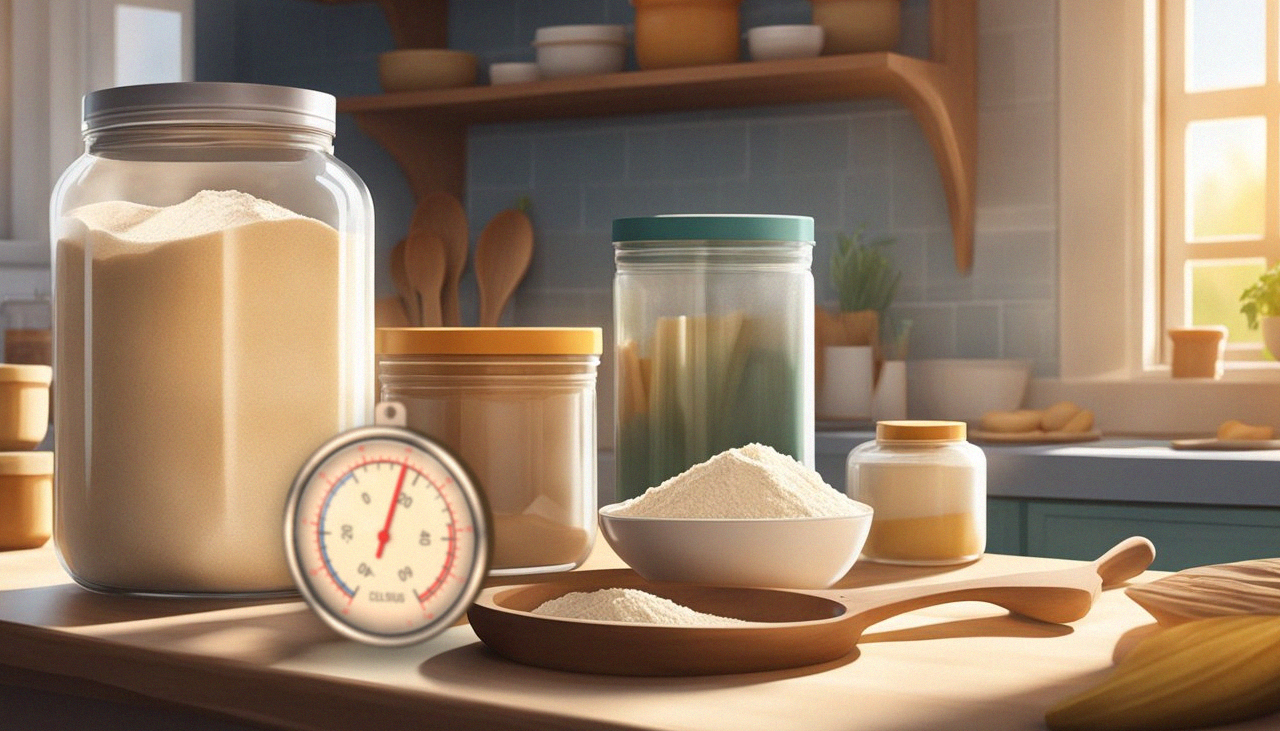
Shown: 16 °C
